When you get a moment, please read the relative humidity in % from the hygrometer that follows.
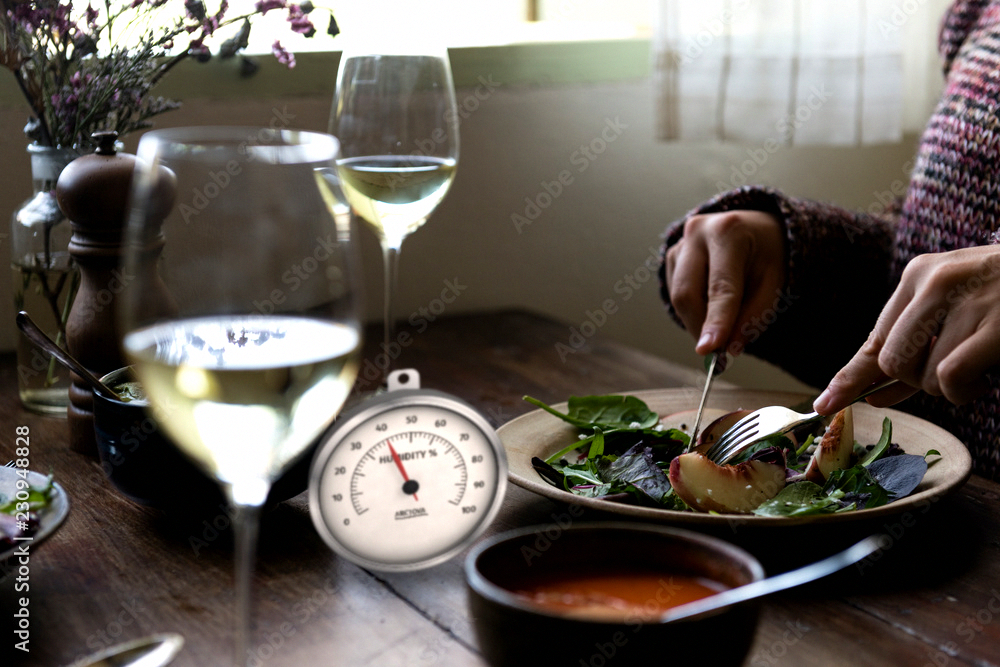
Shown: 40 %
